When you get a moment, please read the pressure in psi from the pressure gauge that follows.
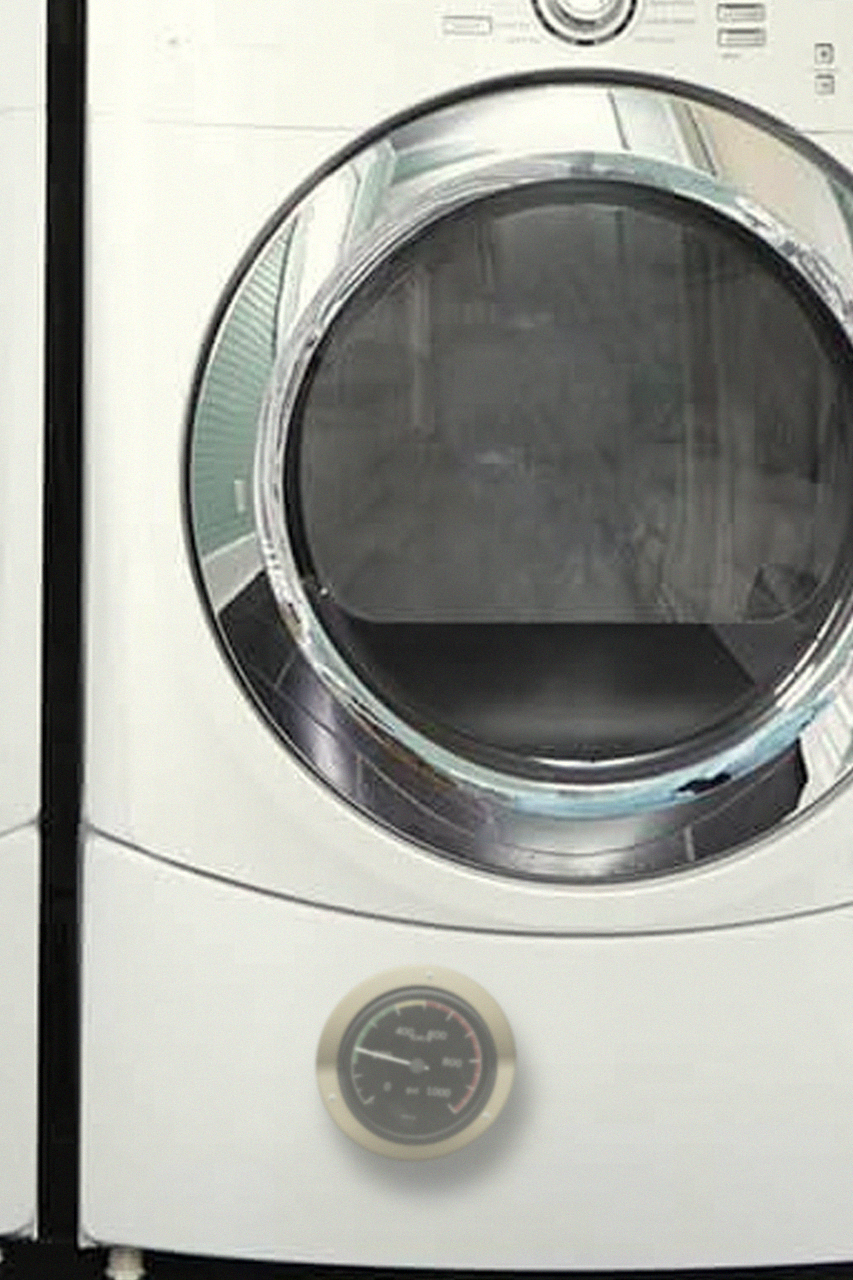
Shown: 200 psi
